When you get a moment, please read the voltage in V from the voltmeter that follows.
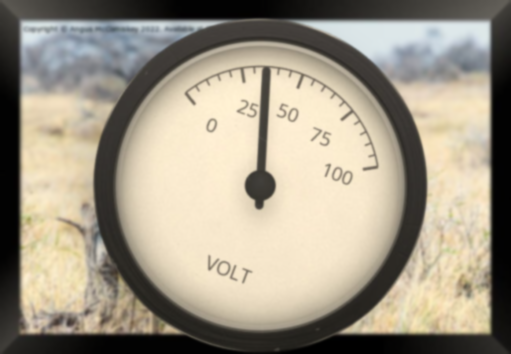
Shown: 35 V
